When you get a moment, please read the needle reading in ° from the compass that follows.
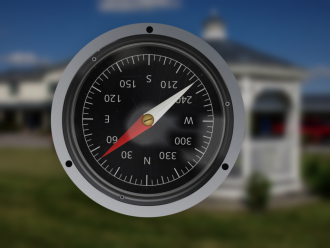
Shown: 50 °
